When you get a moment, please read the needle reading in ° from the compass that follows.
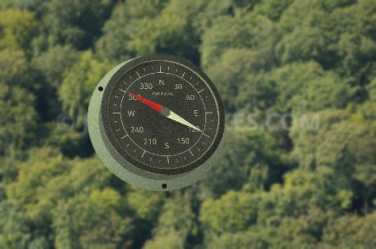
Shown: 300 °
